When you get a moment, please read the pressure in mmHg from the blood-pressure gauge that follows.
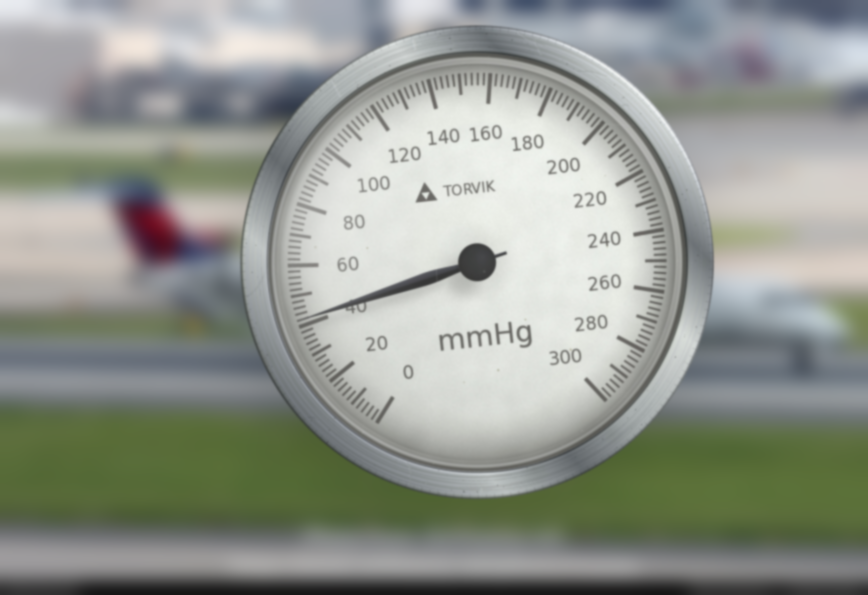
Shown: 42 mmHg
